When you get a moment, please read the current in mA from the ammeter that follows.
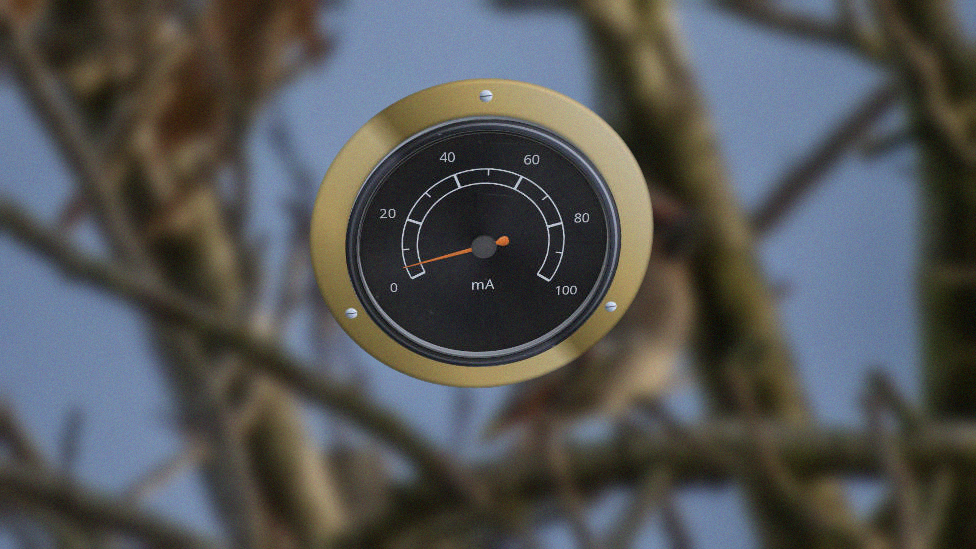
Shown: 5 mA
